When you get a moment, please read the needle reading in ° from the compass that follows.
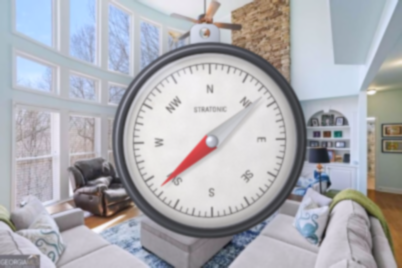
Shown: 230 °
